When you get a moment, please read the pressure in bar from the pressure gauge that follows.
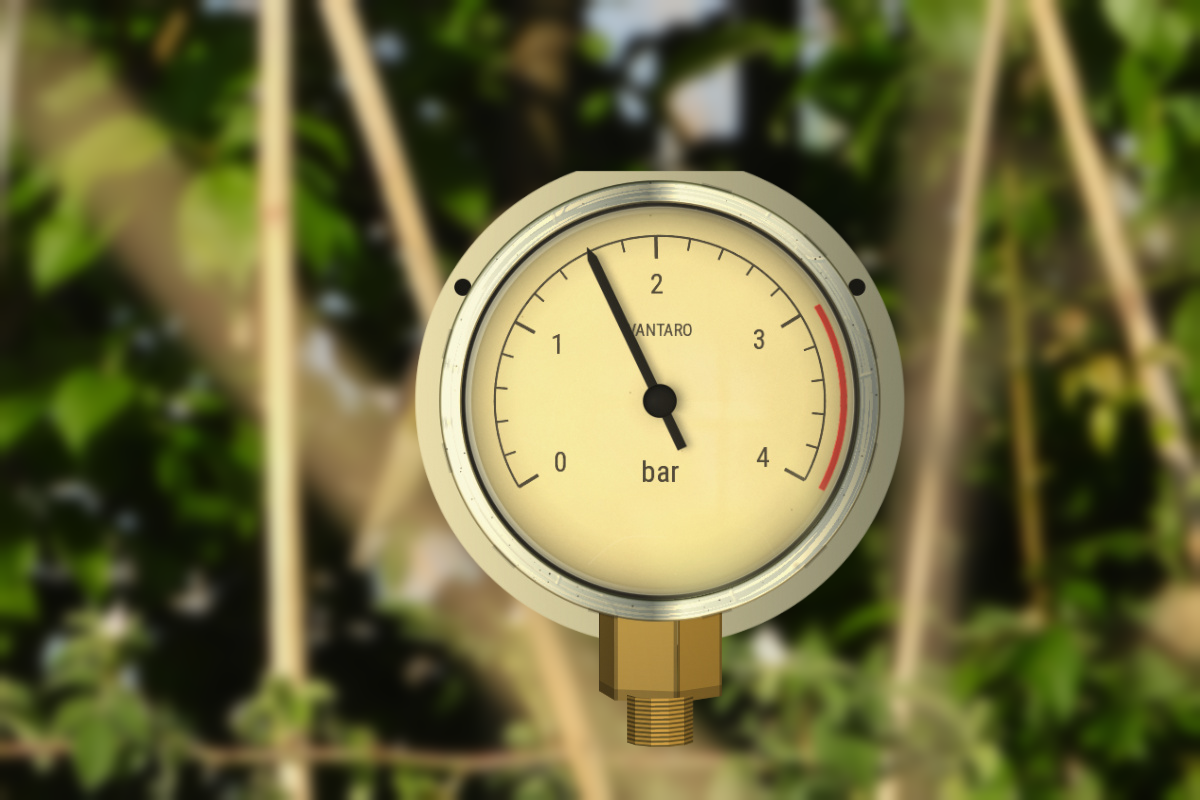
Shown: 1.6 bar
